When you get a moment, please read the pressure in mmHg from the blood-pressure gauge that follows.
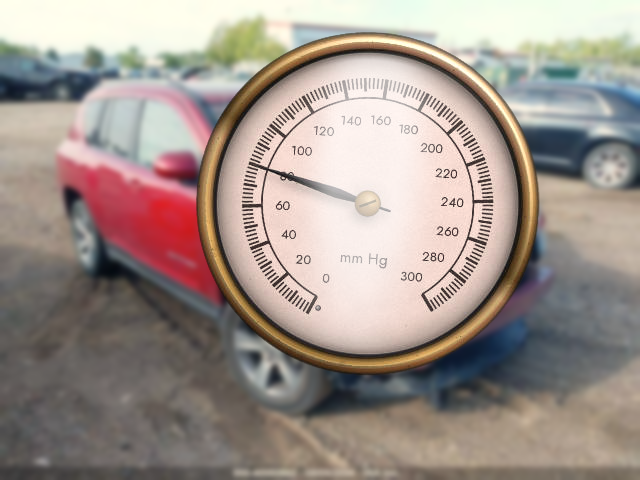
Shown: 80 mmHg
